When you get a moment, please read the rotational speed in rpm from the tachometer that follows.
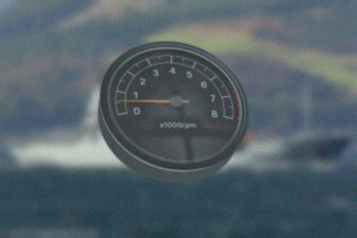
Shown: 500 rpm
